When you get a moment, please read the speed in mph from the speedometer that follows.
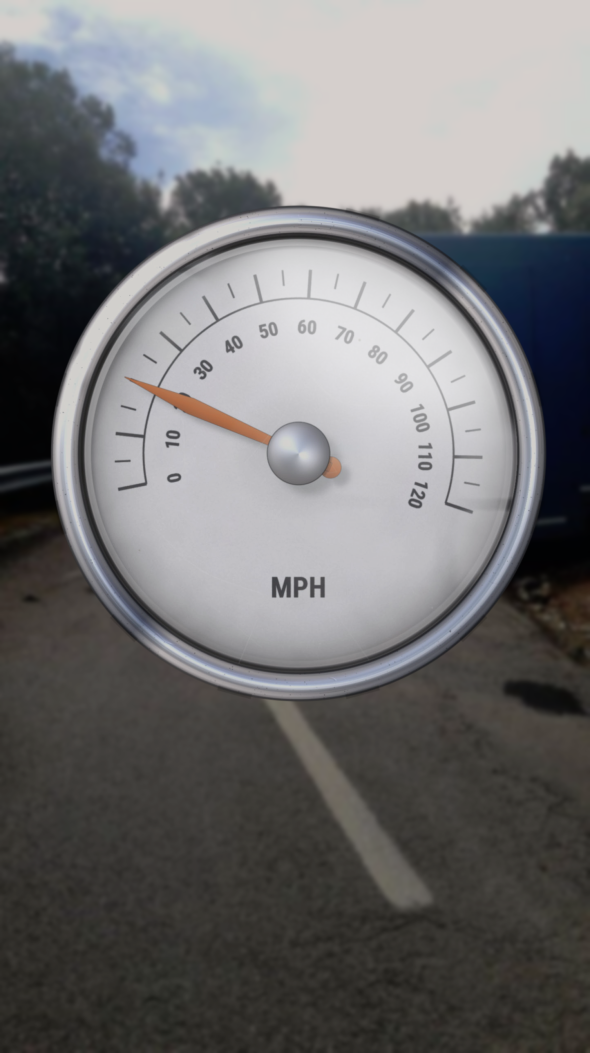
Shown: 20 mph
